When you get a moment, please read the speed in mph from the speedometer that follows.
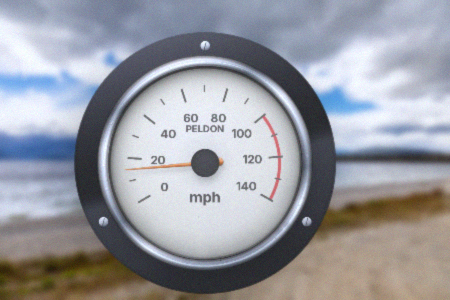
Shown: 15 mph
